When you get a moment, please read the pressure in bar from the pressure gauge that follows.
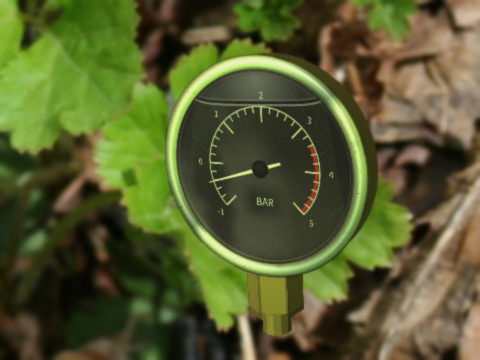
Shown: -0.4 bar
